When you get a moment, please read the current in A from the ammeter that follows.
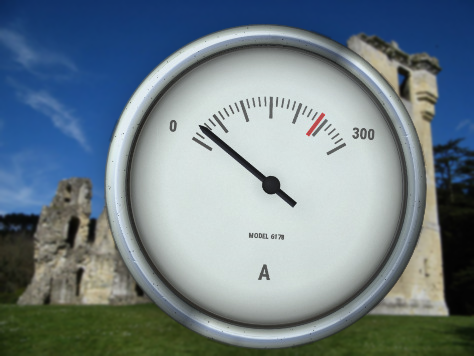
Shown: 20 A
